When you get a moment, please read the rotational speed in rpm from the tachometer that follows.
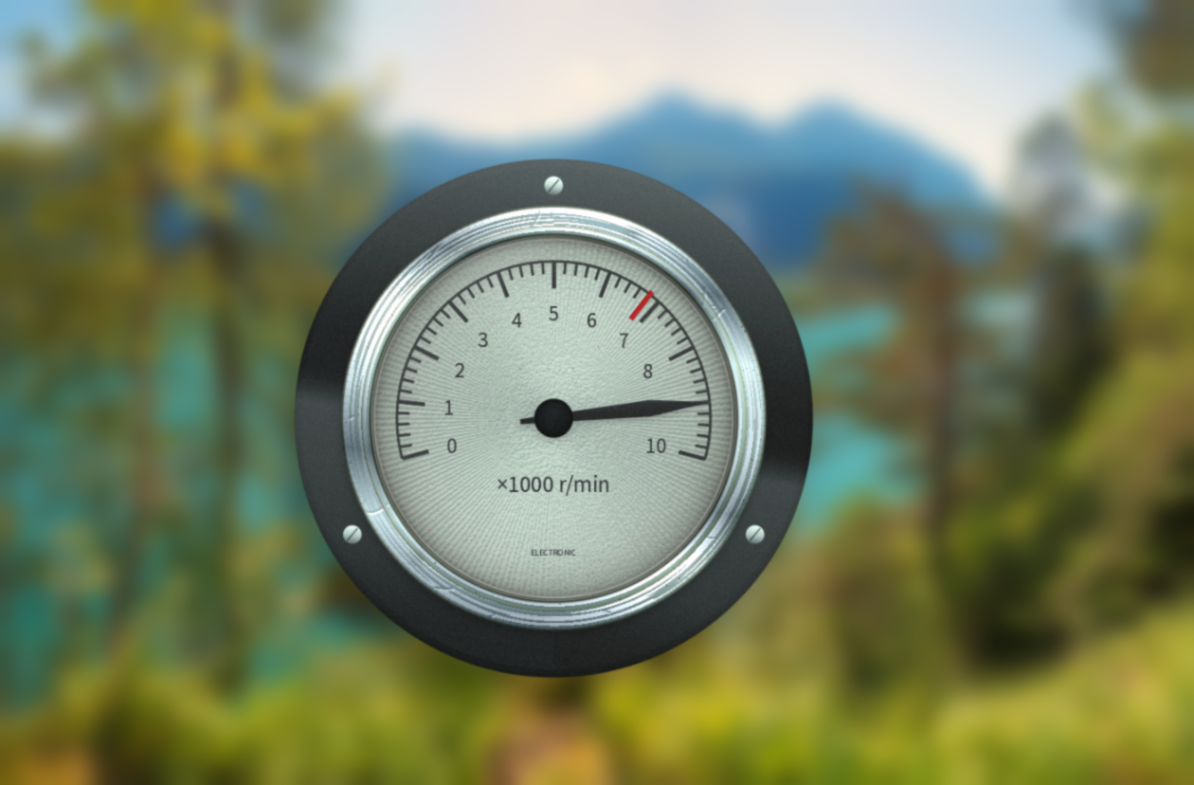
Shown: 9000 rpm
